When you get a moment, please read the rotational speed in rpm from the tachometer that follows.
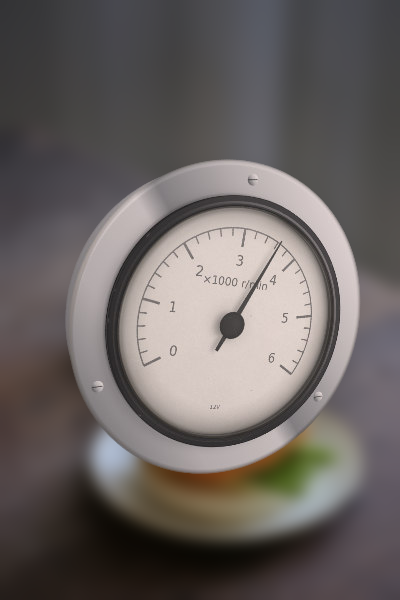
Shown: 3600 rpm
